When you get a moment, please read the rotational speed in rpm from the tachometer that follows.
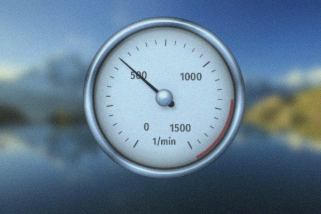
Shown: 500 rpm
